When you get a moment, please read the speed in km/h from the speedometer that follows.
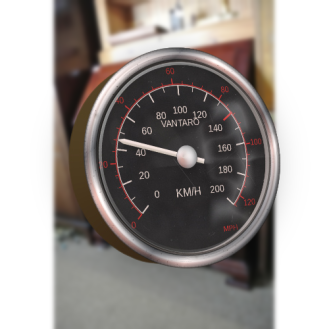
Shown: 45 km/h
